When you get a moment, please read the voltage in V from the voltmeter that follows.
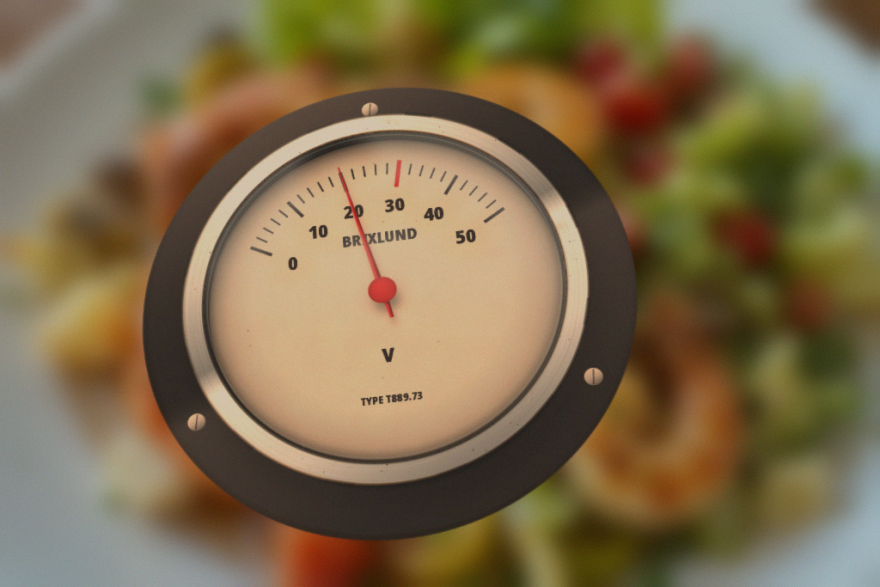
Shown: 20 V
